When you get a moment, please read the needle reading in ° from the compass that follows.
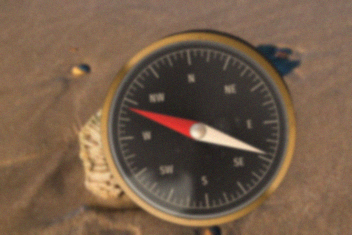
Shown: 295 °
